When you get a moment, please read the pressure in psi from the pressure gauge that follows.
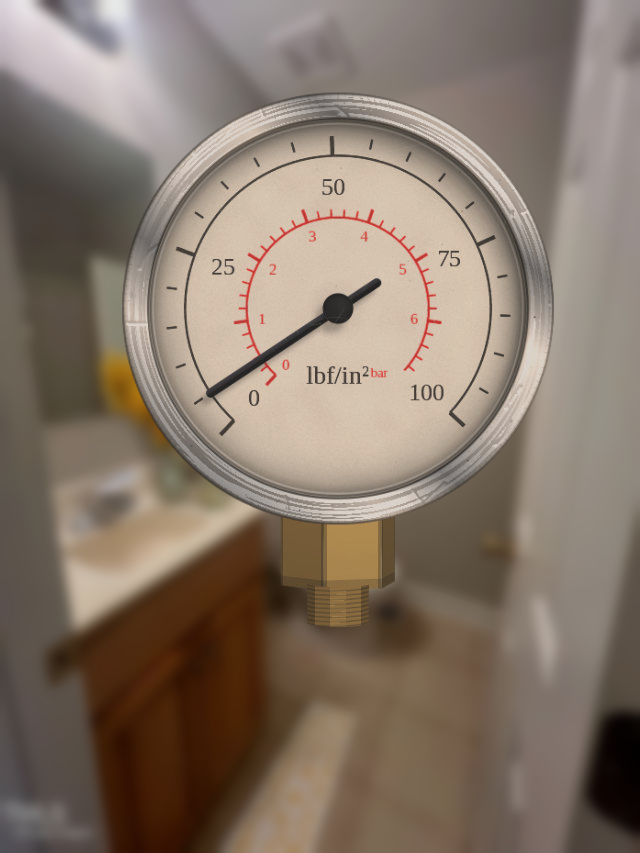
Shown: 5 psi
